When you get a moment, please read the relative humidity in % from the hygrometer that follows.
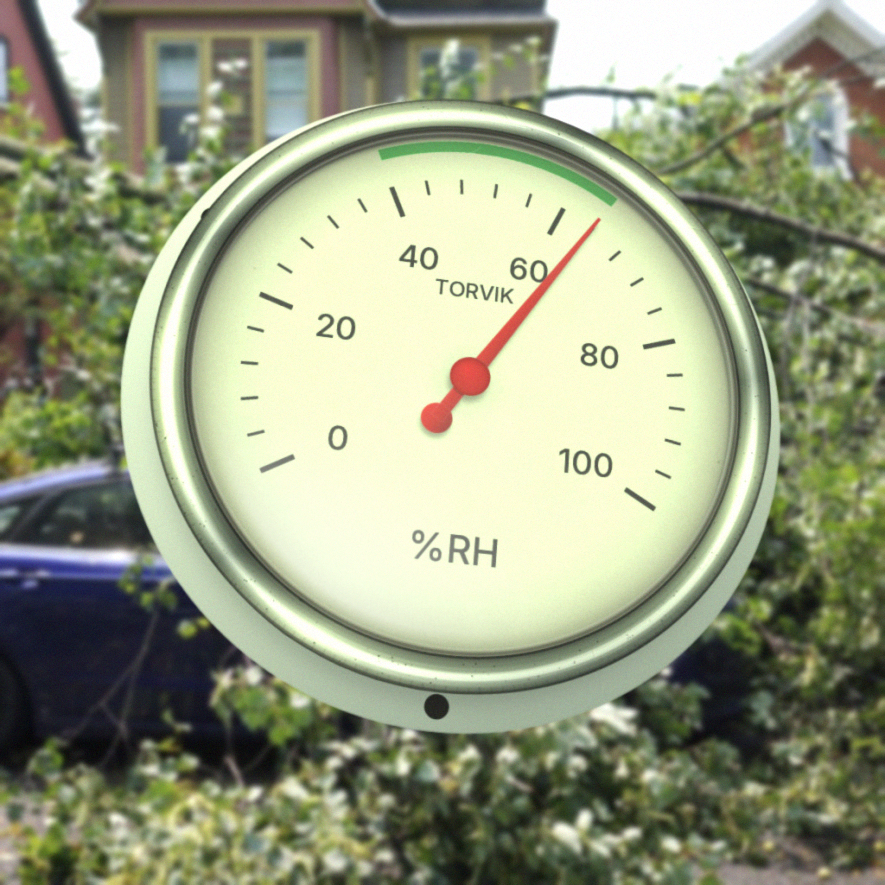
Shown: 64 %
